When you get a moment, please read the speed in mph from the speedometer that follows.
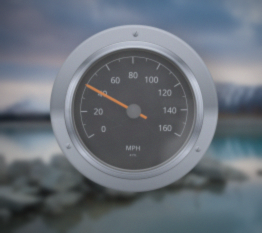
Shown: 40 mph
